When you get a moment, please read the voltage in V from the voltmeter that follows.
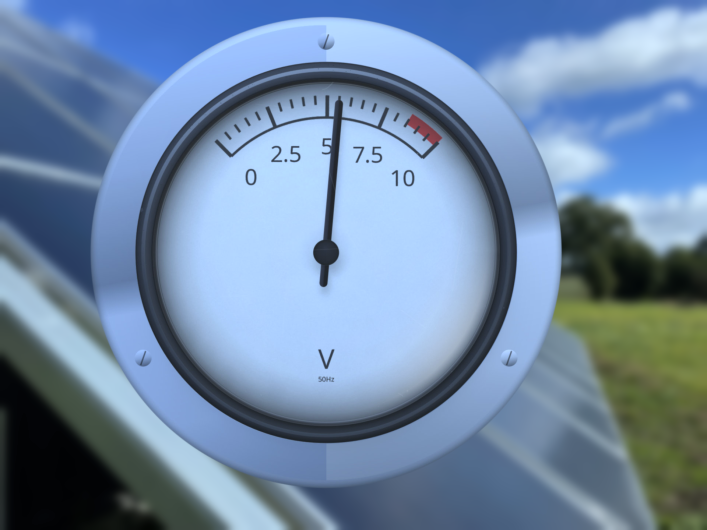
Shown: 5.5 V
